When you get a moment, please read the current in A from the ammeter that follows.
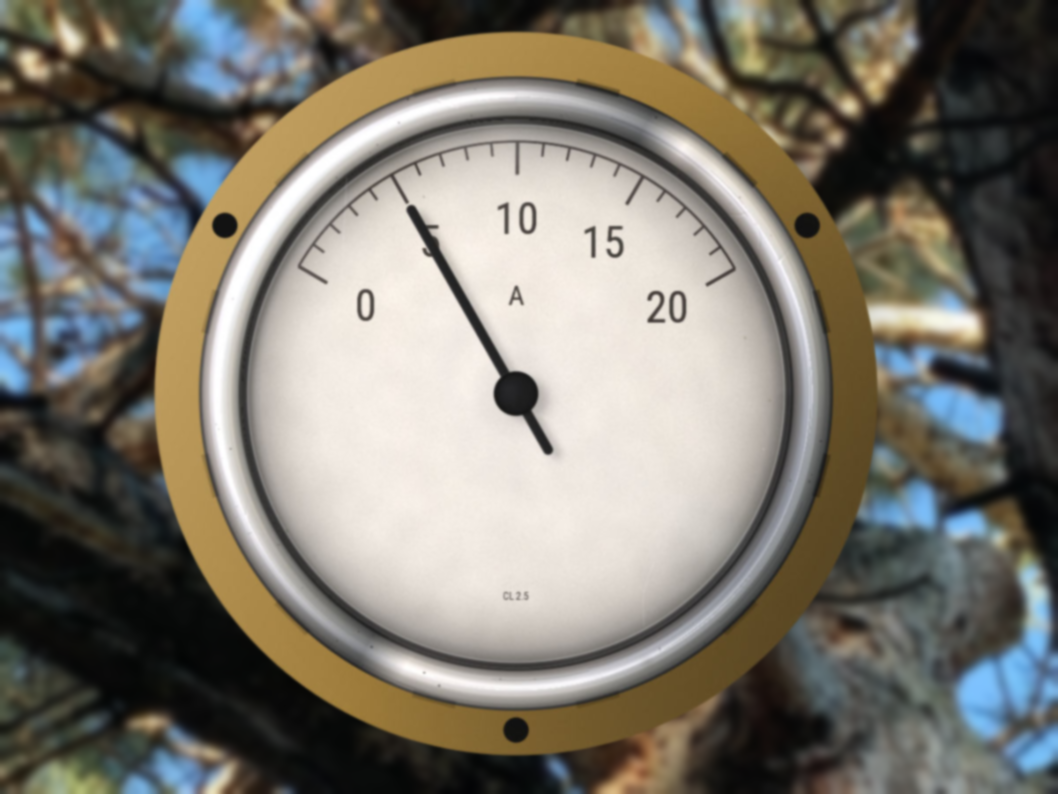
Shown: 5 A
